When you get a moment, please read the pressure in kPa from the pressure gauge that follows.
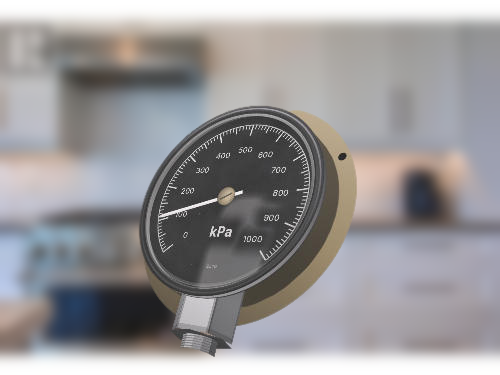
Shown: 100 kPa
